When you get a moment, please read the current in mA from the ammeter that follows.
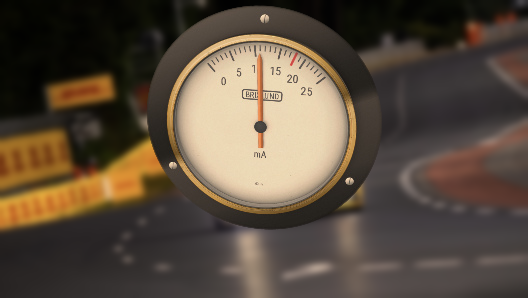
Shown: 11 mA
